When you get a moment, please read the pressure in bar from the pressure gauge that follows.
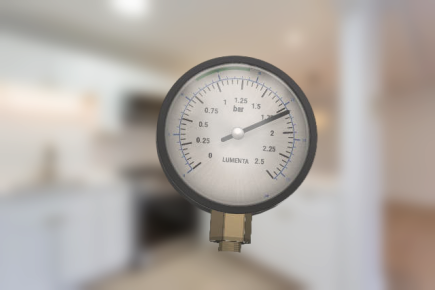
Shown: 1.8 bar
